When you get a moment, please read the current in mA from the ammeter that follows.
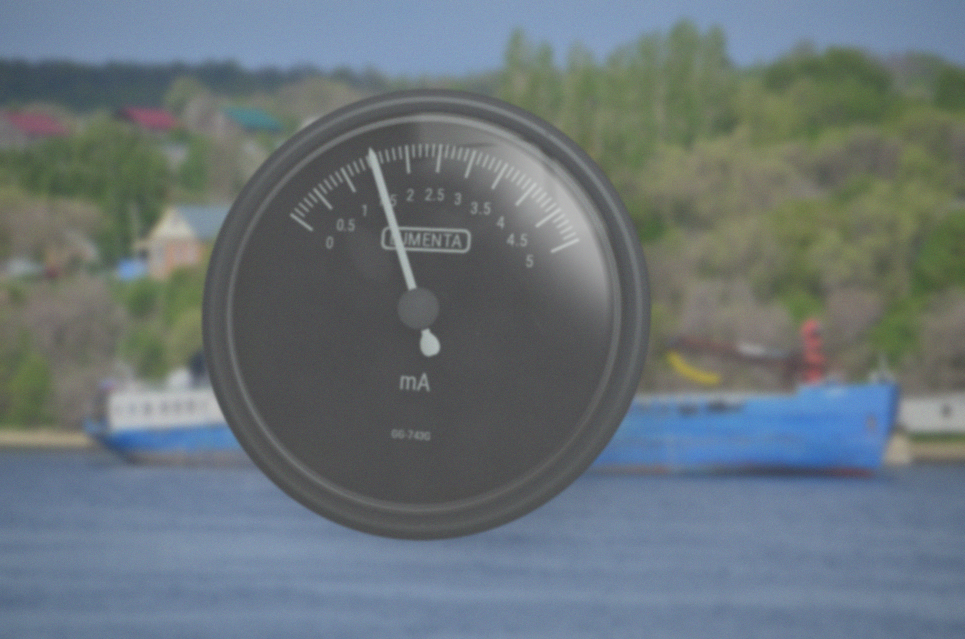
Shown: 1.5 mA
